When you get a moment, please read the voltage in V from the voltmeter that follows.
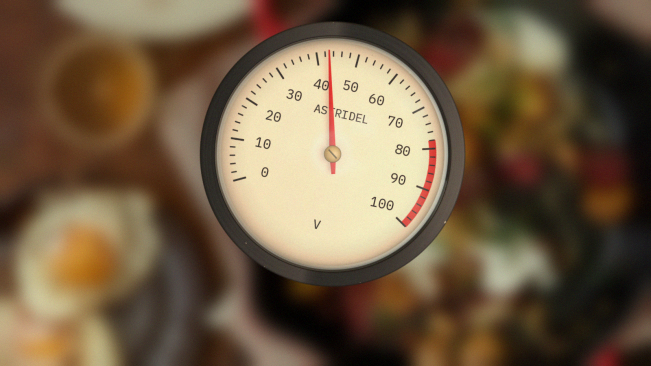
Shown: 43 V
